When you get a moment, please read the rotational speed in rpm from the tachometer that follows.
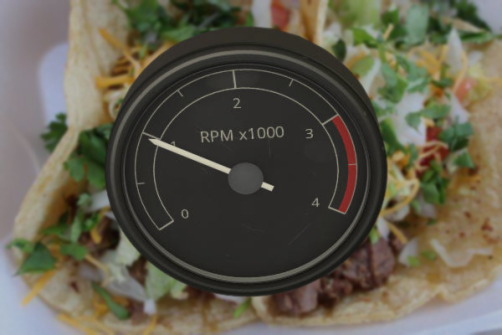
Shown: 1000 rpm
